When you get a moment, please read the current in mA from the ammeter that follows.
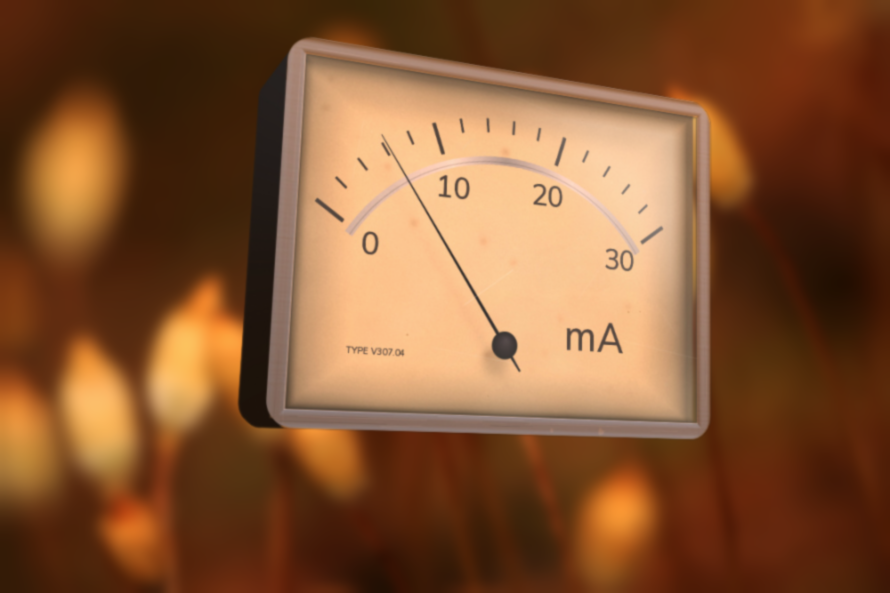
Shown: 6 mA
